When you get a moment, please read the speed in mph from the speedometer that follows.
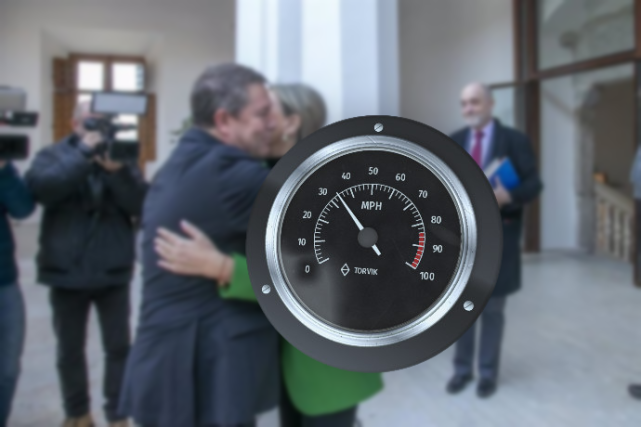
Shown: 34 mph
